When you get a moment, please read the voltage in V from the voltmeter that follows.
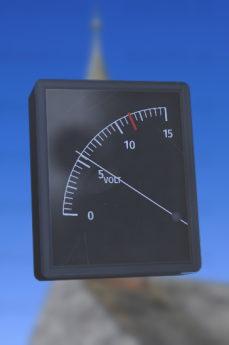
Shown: 5.5 V
